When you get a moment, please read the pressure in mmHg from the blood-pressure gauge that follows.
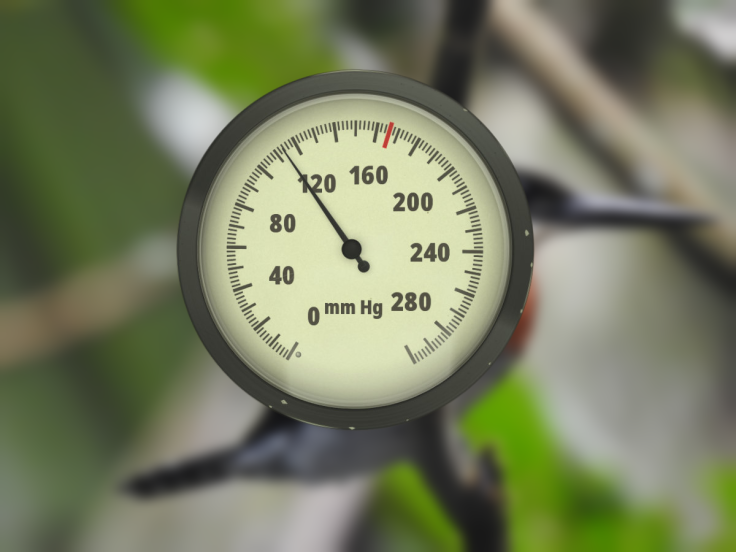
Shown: 114 mmHg
